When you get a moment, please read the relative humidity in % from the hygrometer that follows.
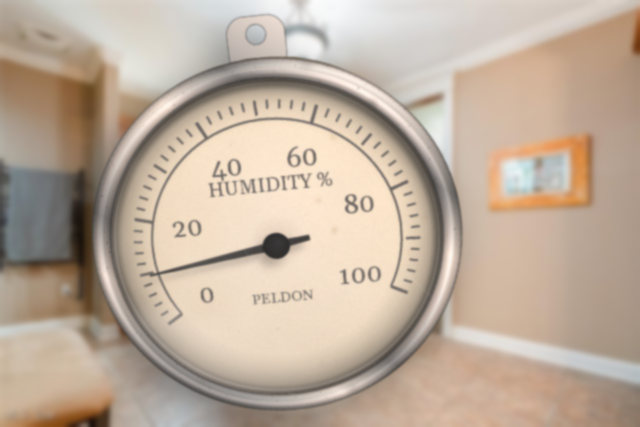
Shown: 10 %
